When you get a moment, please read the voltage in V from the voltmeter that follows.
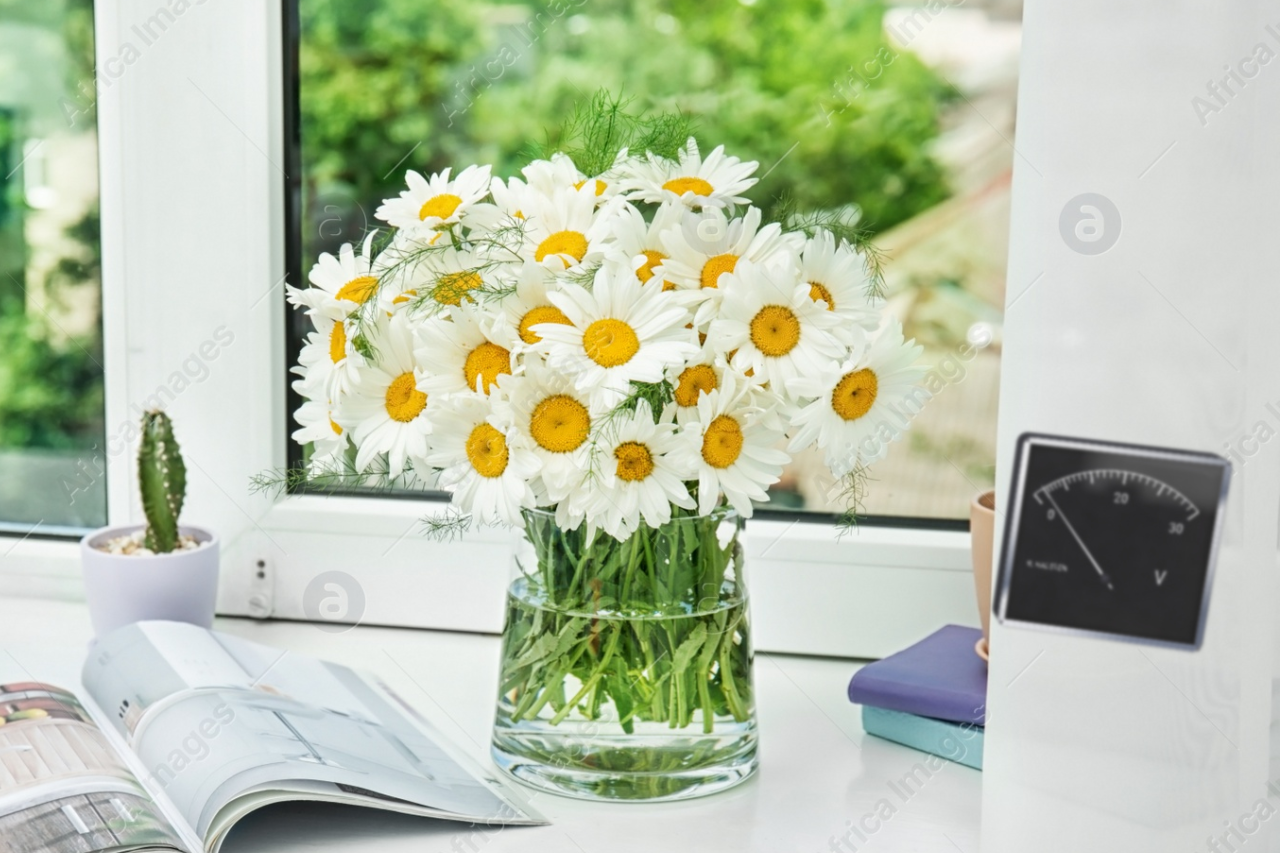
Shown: 5 V
